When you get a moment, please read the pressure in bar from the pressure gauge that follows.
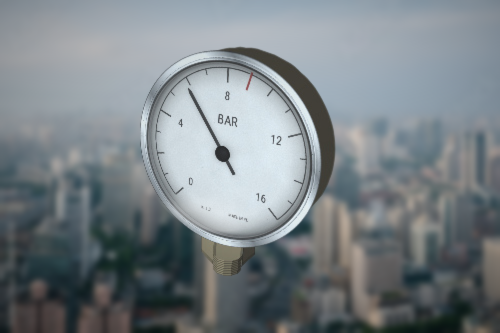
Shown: 6 bar
